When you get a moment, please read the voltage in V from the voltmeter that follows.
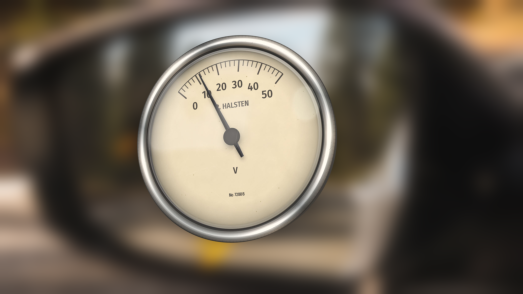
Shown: 12 V
